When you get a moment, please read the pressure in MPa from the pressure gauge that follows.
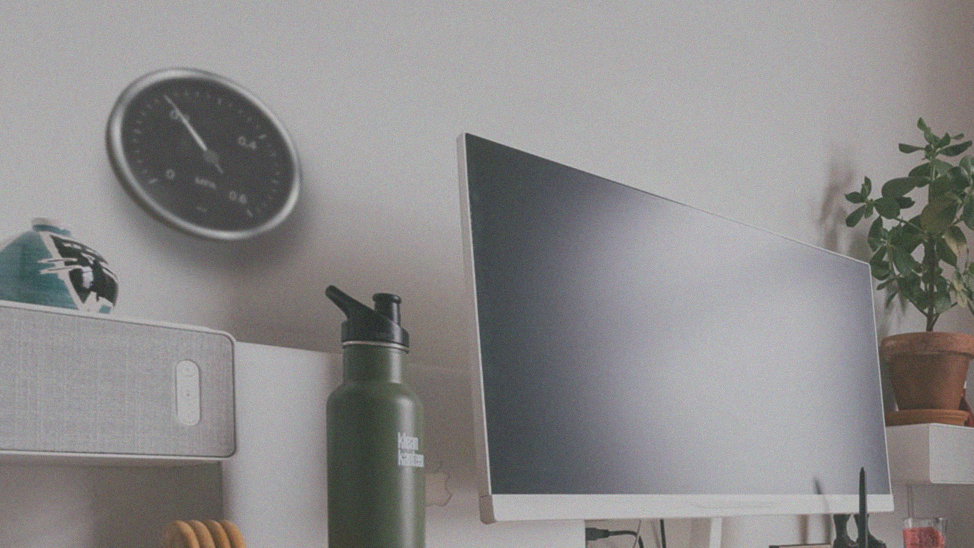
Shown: 0.2 MPa
